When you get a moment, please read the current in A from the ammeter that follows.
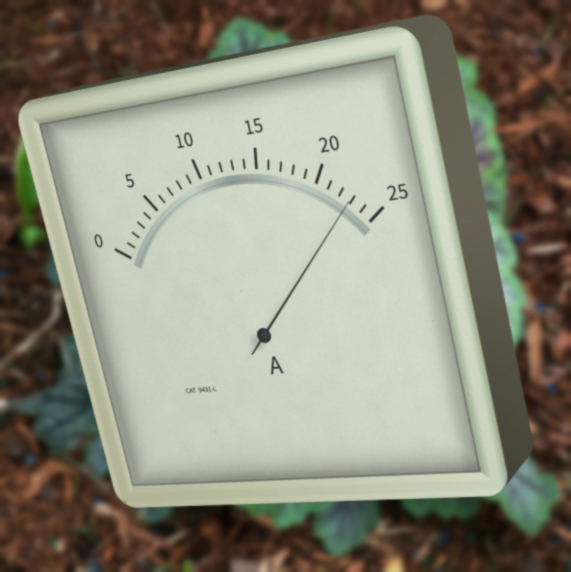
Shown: 23 A
